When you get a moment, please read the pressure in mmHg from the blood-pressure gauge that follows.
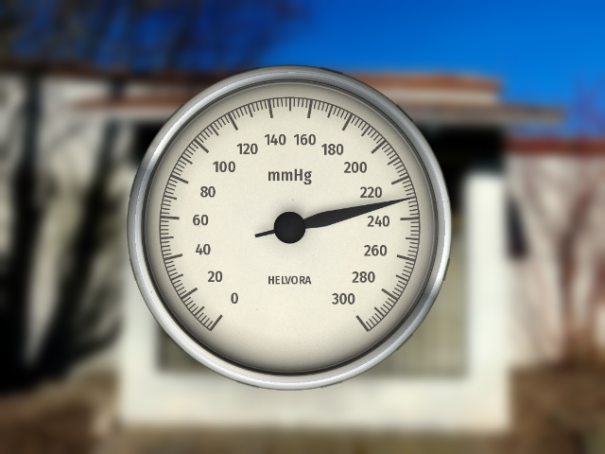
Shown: 230 mmHg
